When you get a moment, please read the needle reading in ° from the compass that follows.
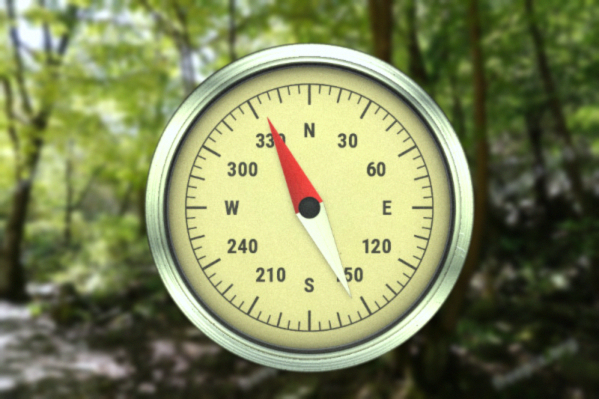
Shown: 335 °
